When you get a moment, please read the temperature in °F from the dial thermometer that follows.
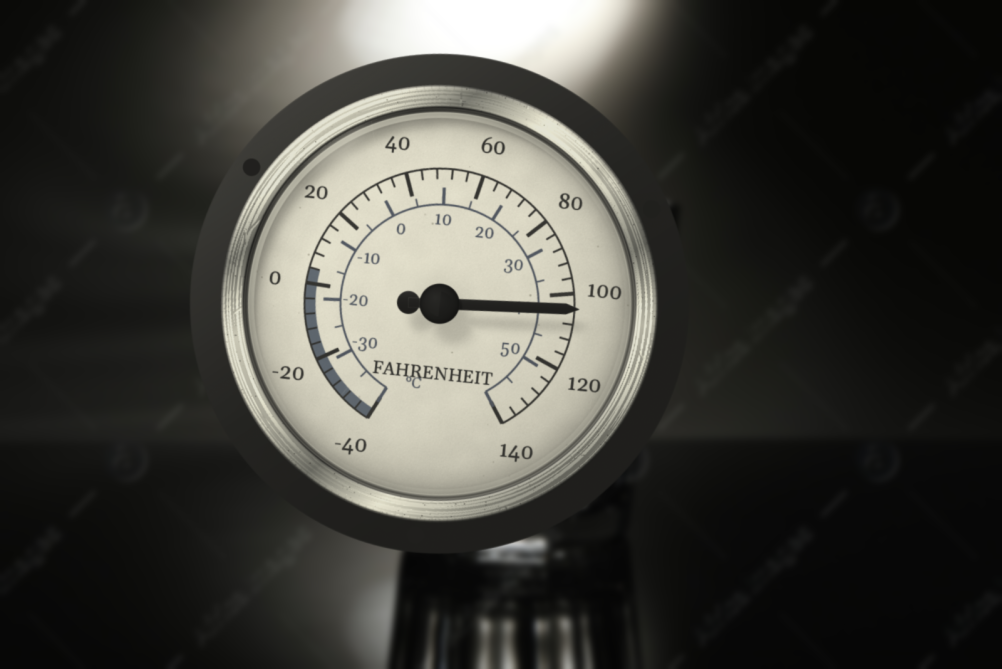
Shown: 104 °F
